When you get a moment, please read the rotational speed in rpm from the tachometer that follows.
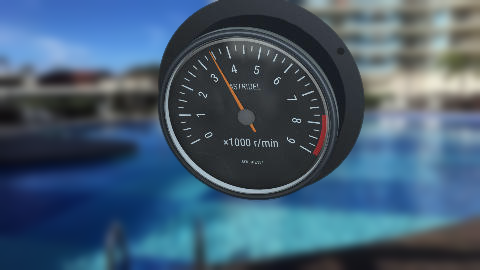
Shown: 3500 rpm
